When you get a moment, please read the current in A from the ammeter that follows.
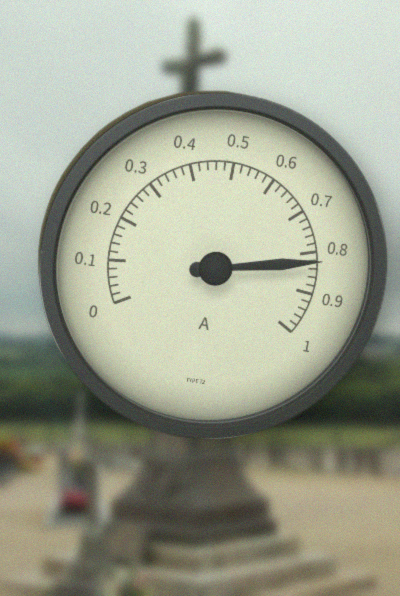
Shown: 0.82 A
